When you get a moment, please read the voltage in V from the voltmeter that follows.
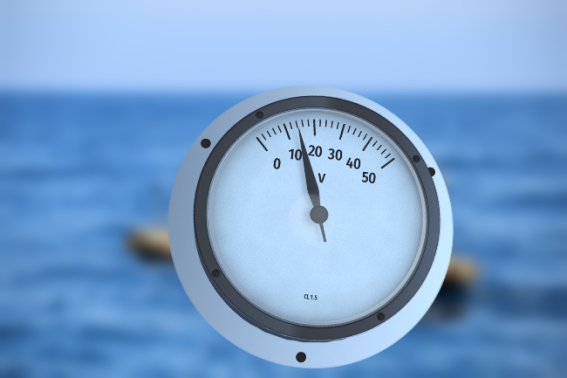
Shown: 14 V
